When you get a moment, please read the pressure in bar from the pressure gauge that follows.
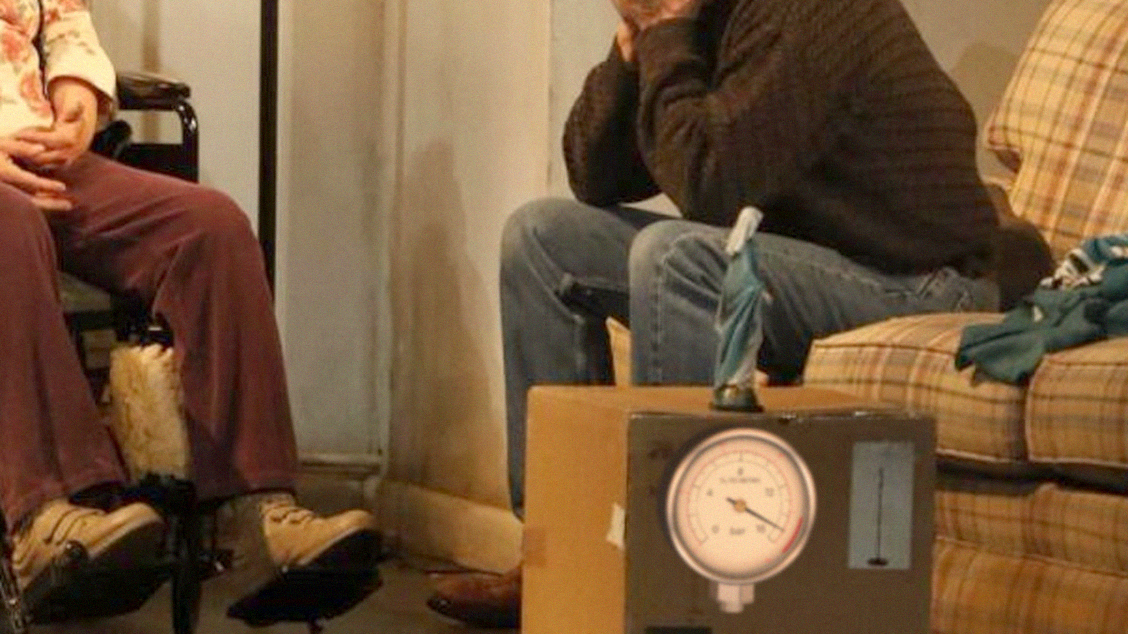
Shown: 15 bar
